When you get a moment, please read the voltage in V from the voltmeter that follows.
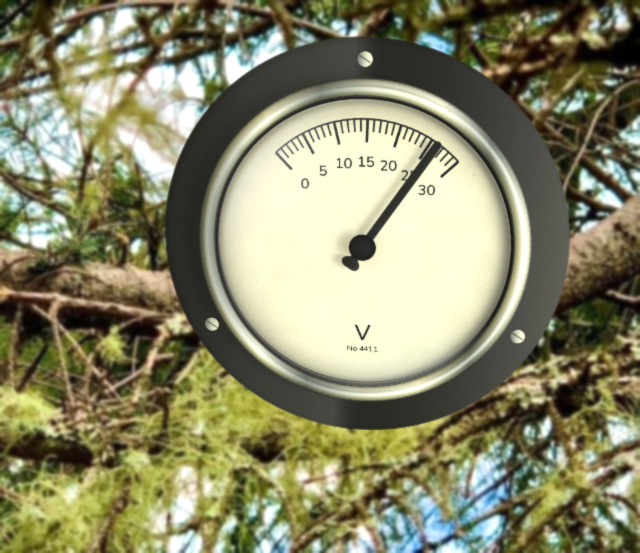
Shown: 26 V
